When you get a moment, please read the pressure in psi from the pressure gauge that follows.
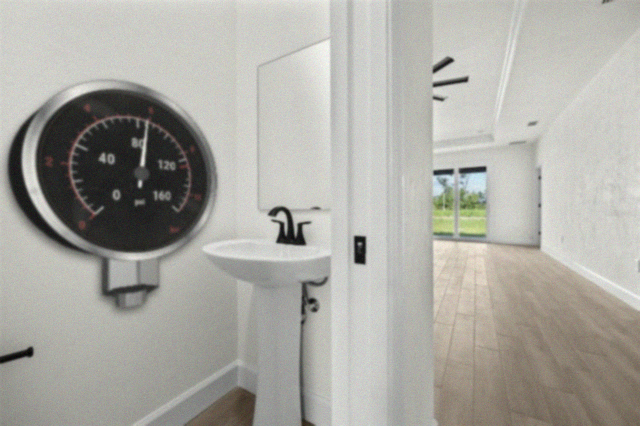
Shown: 85 psi
